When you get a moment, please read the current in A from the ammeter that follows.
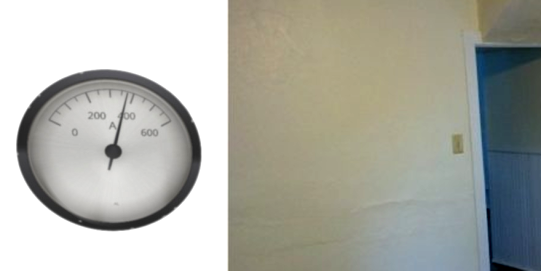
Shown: 375 A
